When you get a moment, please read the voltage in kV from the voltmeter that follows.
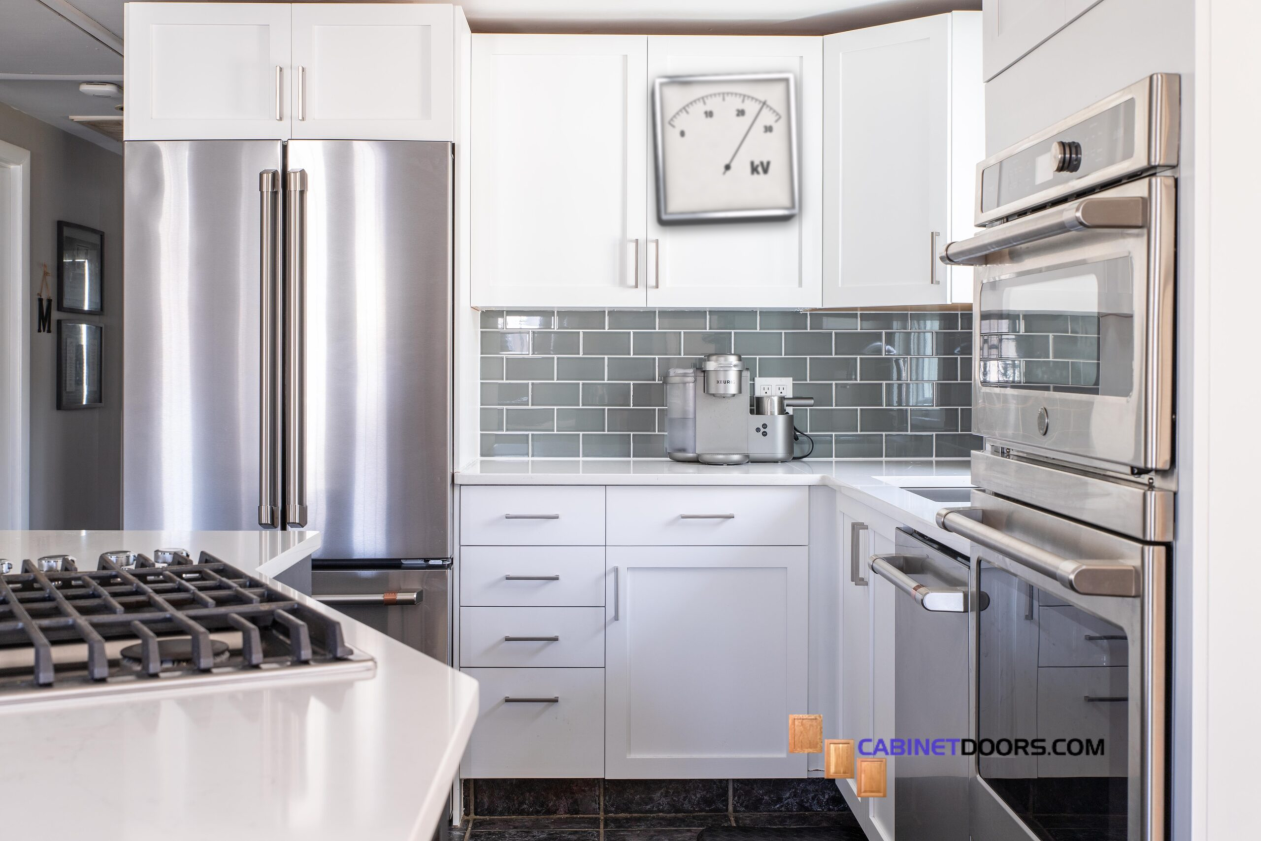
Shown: 25 kV
